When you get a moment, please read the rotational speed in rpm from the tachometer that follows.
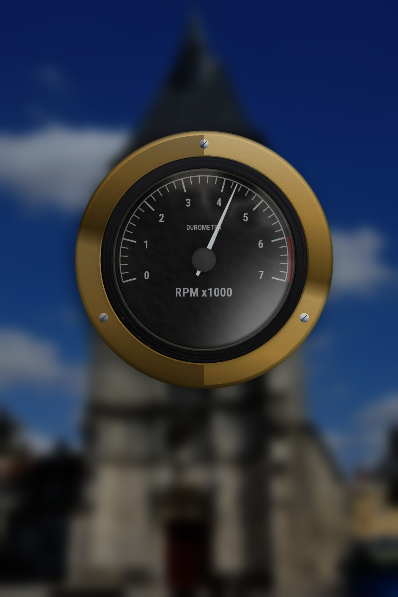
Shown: 4300 rpm
